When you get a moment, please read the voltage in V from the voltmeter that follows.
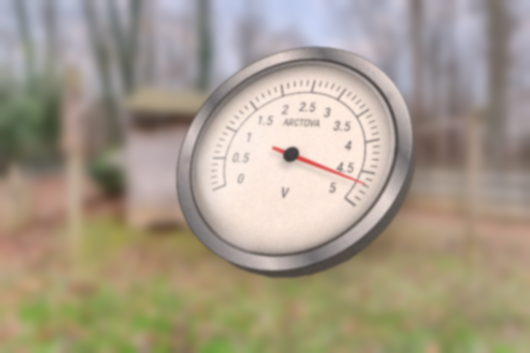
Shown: 4.7 V
